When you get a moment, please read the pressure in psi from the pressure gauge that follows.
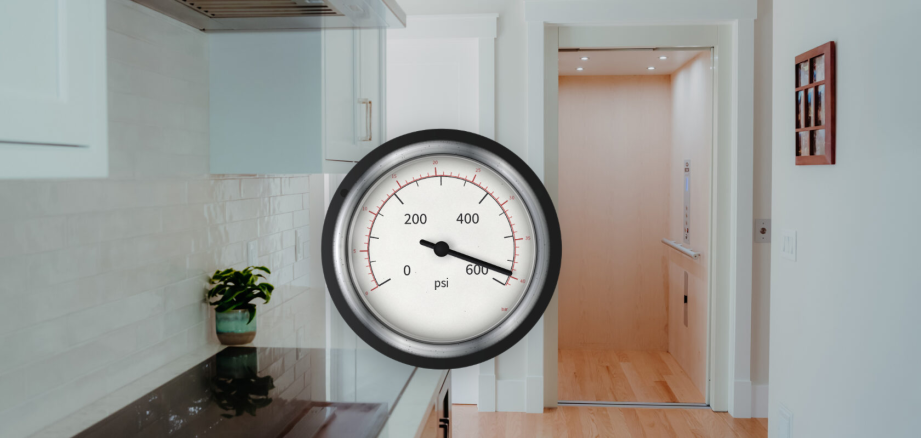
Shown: 575 psi
